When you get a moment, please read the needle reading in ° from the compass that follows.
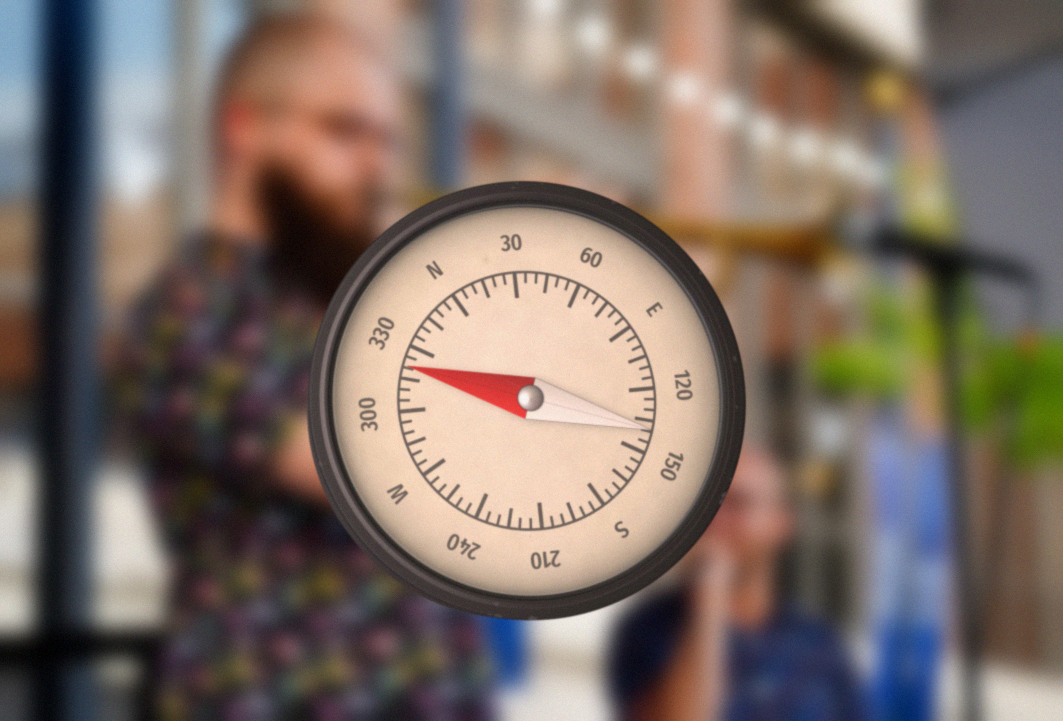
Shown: 320 °
